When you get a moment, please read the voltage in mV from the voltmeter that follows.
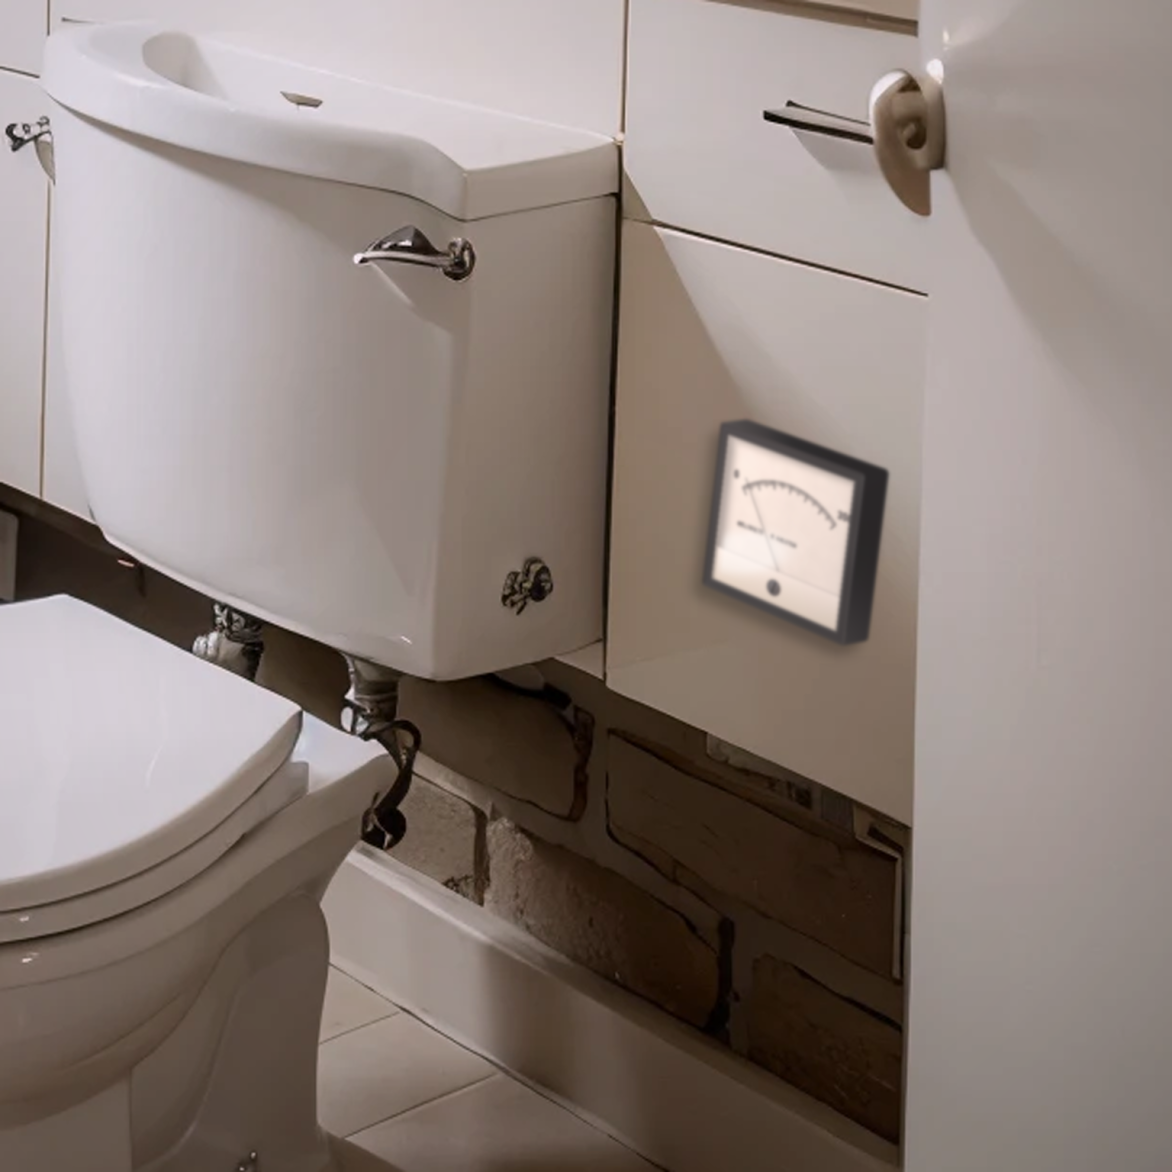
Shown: 25 mV
